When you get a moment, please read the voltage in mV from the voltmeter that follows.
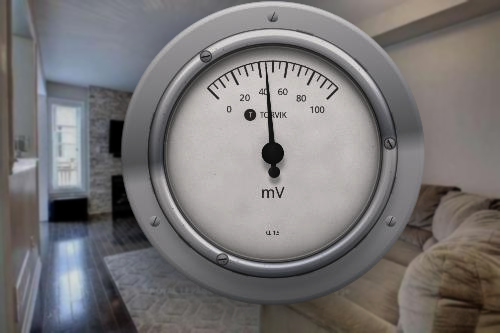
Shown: 45 mV
